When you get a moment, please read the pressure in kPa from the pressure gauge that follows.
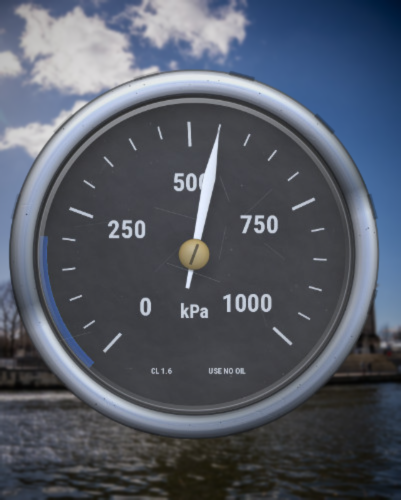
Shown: 550 kPa
